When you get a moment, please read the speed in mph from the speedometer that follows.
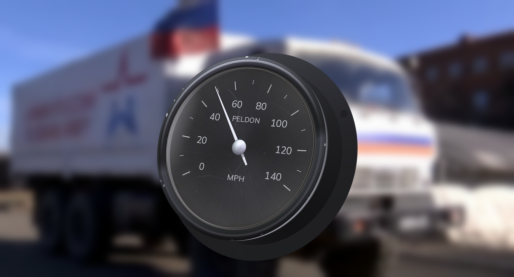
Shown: 50 mph
